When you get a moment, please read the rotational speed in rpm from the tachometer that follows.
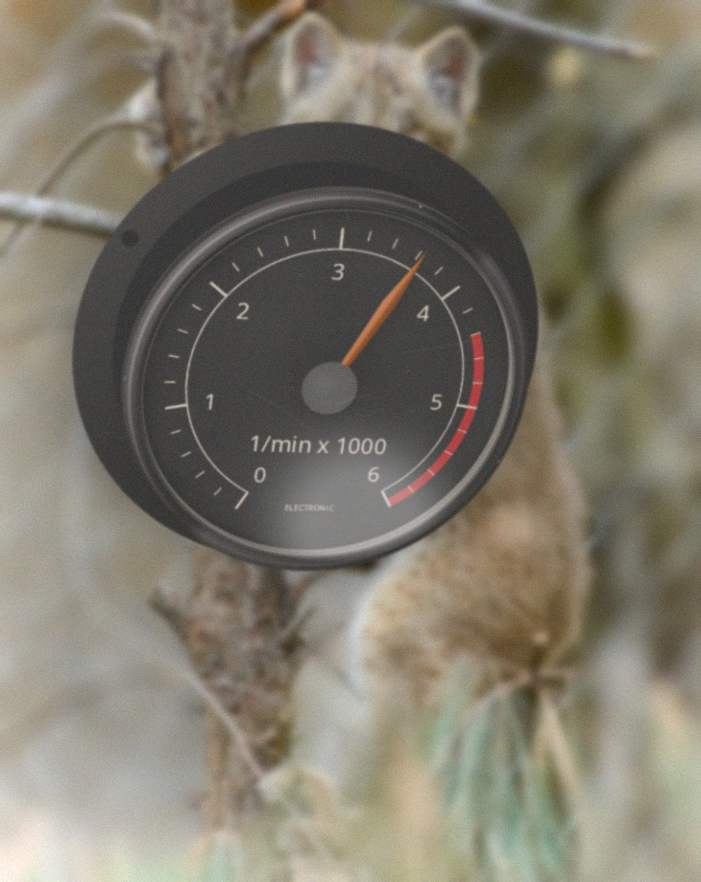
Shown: 3600 rpm
